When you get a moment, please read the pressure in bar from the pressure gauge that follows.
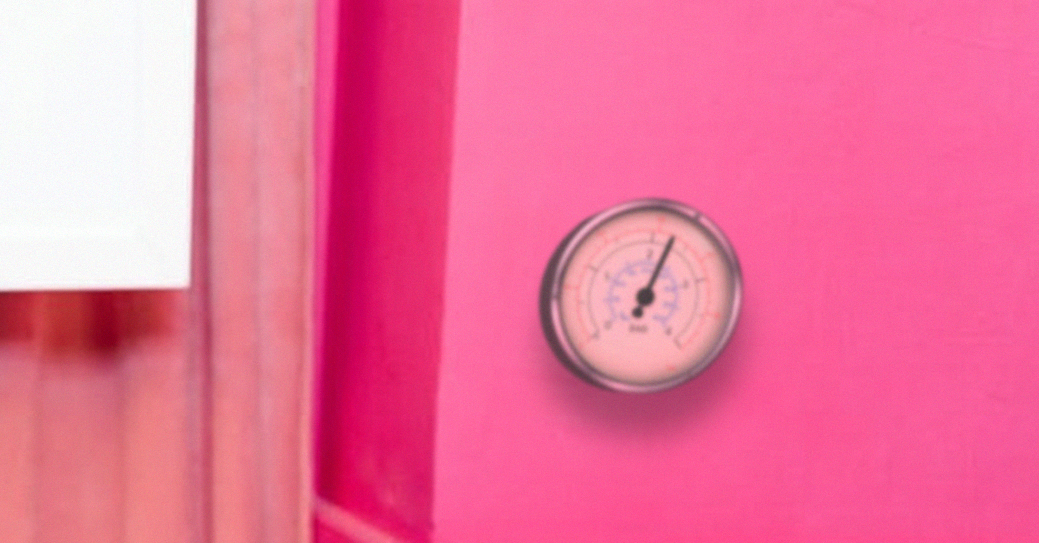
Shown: 2.25 bar
